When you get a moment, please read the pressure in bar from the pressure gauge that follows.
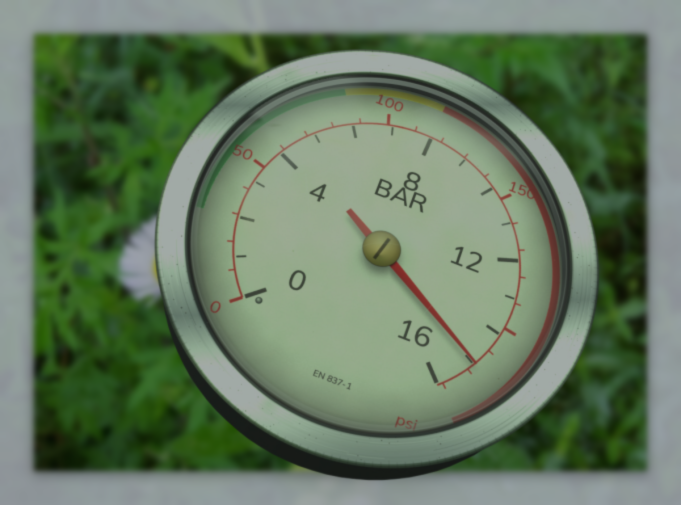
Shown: 15 bar
